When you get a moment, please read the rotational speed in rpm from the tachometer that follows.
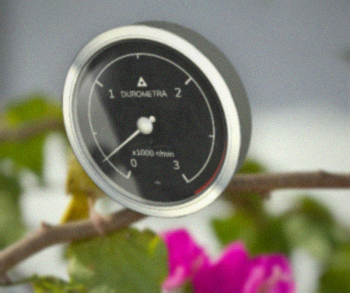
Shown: 250 rpm
